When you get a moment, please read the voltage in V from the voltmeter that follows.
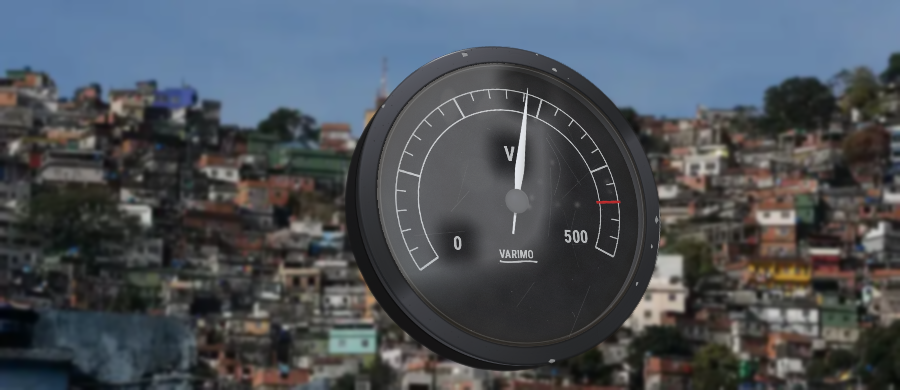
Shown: 280 V
